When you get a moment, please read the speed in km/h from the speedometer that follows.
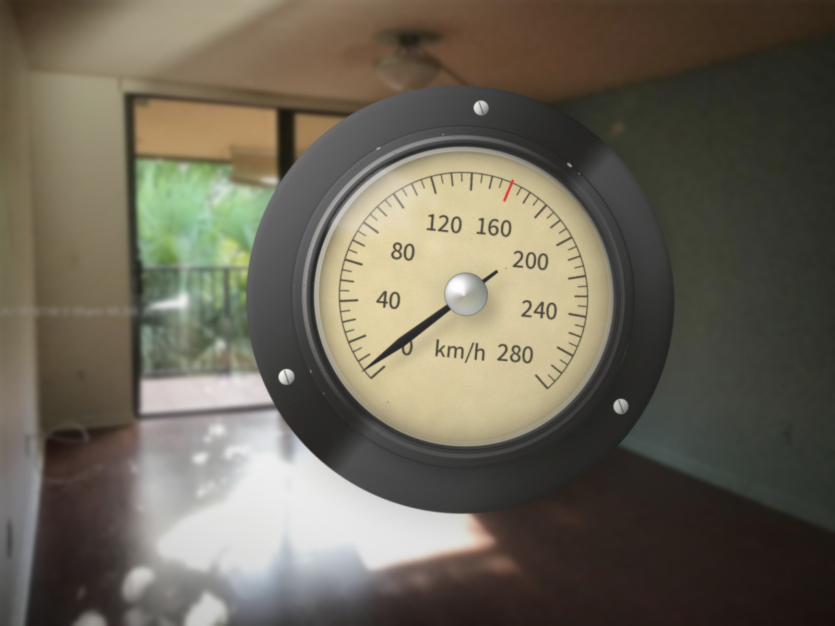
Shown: 5 km/h
